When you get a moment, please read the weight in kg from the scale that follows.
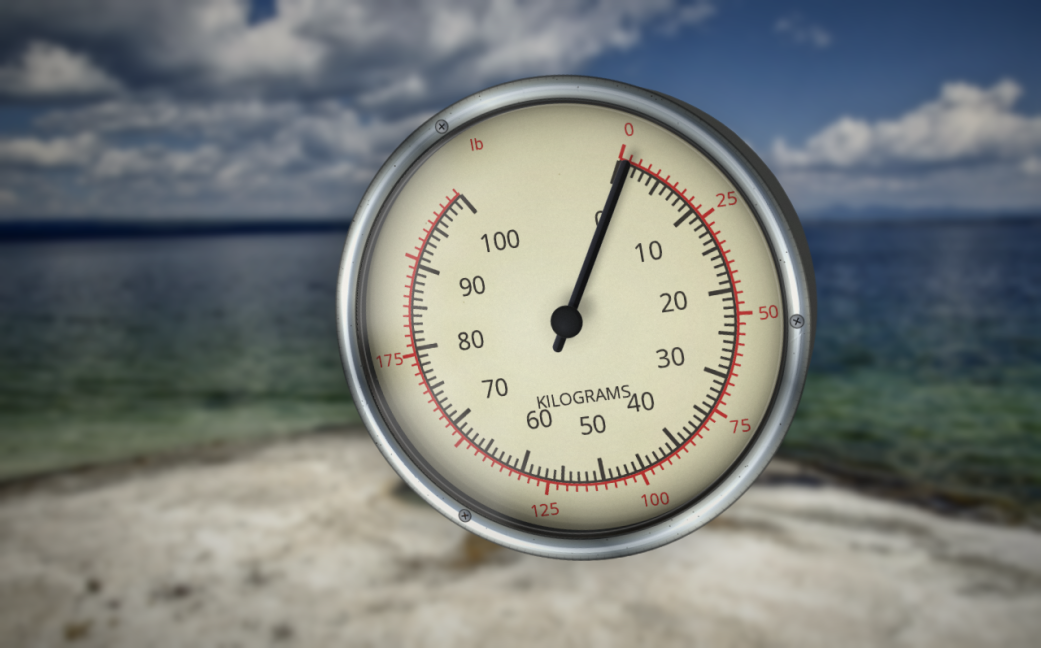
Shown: 1 kg
